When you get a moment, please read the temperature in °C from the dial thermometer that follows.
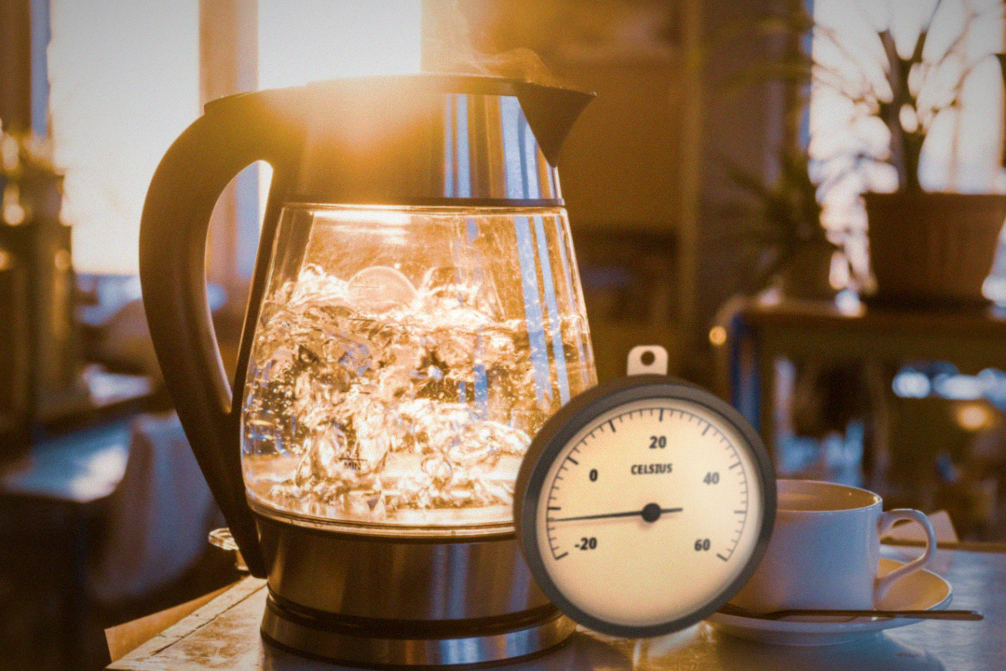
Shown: -12 °C
